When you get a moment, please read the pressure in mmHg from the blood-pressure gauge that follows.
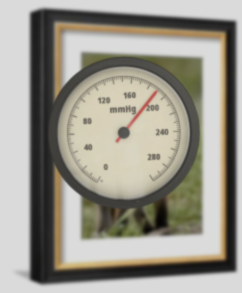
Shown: 190 mmHg
